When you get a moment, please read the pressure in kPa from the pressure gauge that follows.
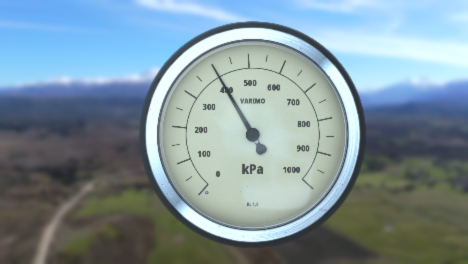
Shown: 400 kPa
